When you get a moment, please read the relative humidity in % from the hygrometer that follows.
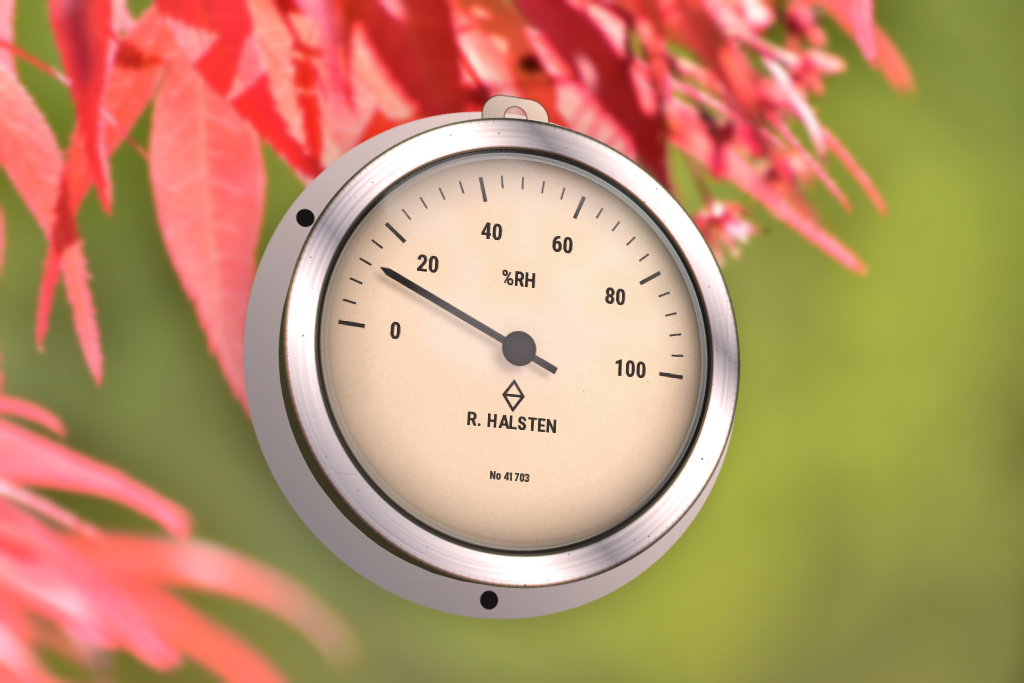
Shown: 12 %
